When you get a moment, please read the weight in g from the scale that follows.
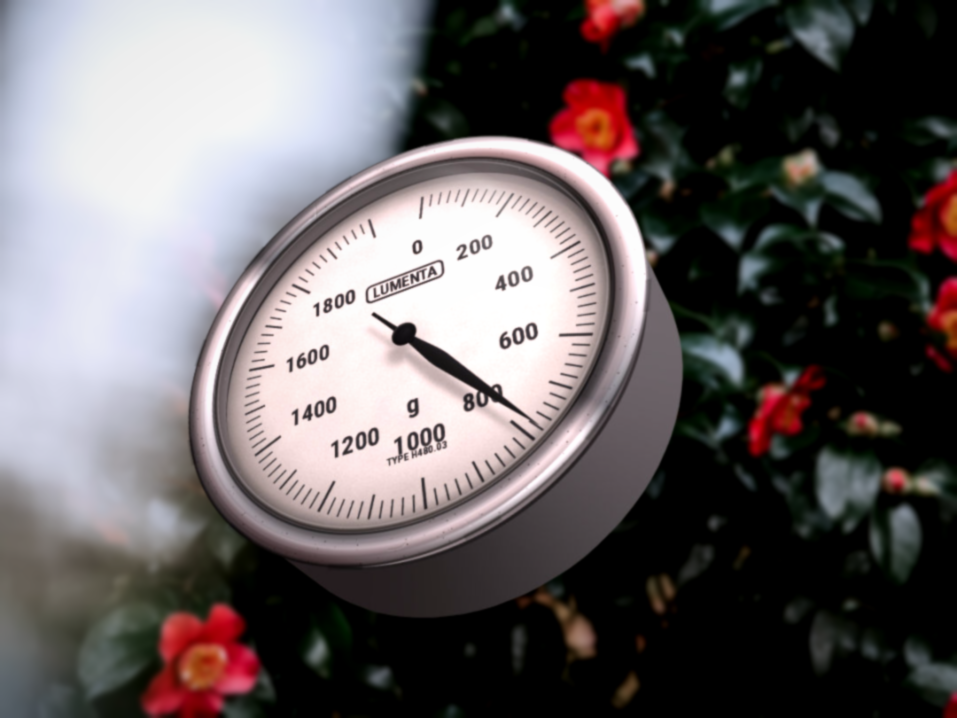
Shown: 780 g
